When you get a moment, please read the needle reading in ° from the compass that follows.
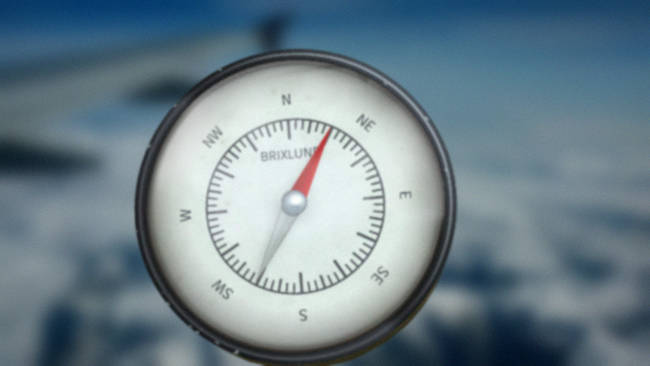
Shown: 30 °
